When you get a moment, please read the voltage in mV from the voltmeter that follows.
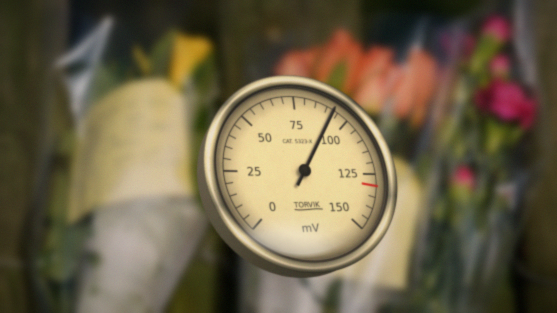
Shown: 92.5 mV
